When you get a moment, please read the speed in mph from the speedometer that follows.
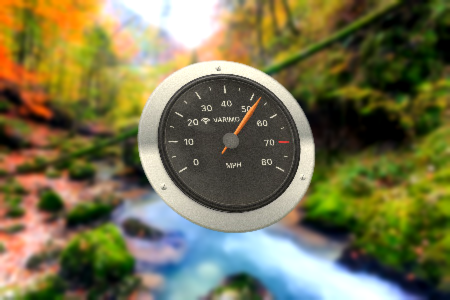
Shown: 52.5 mph
